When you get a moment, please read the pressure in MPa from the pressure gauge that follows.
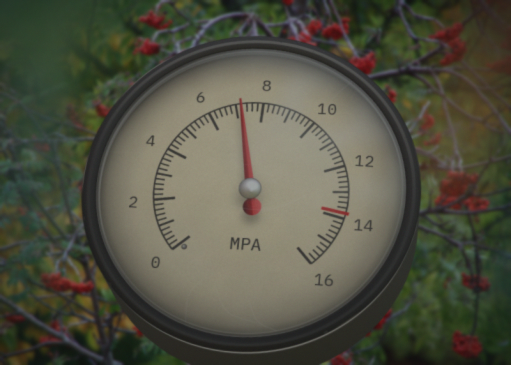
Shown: 7.2 MPa
